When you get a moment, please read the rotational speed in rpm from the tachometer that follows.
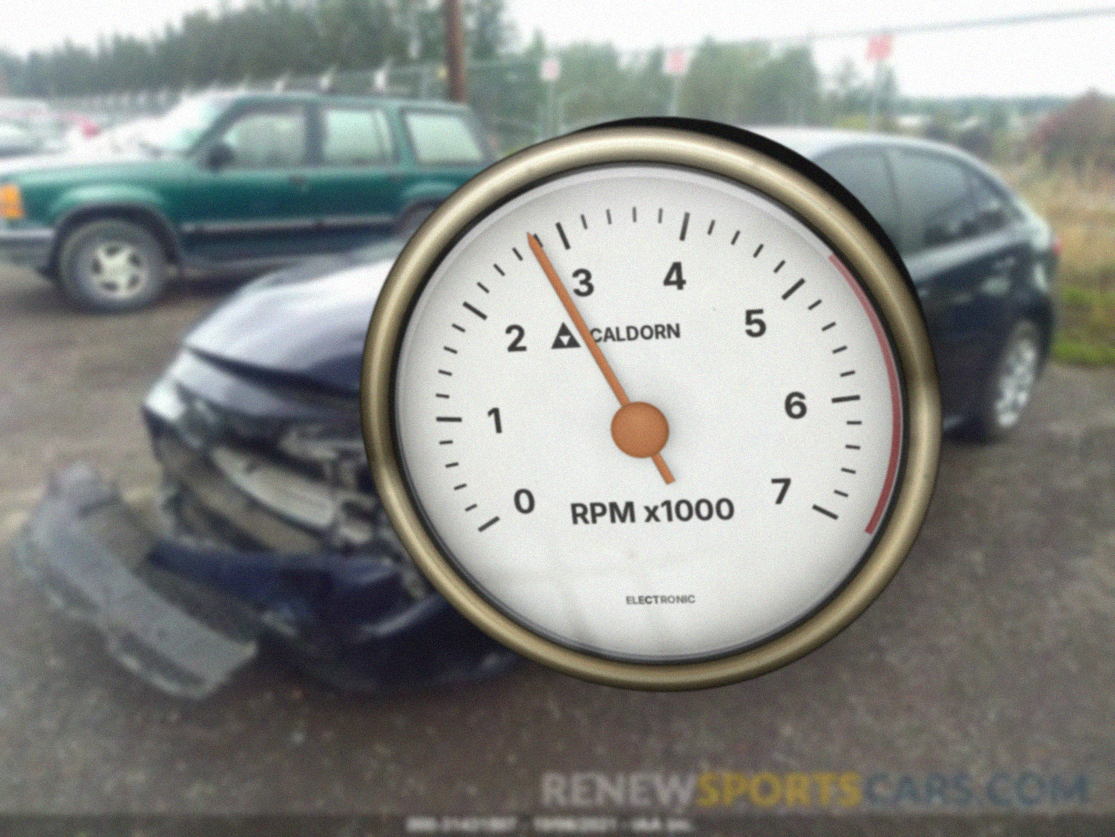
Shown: 2800 rpm
